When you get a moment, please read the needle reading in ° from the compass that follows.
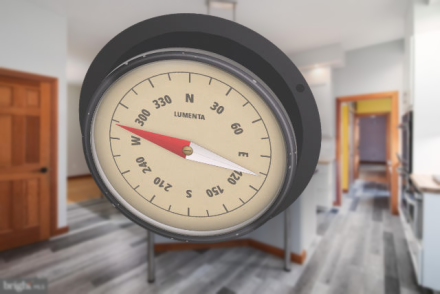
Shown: 285 °
